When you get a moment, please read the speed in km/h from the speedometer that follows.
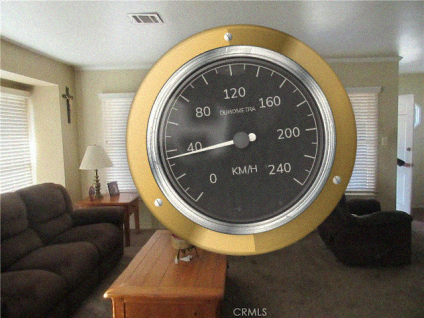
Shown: 35 km/h
